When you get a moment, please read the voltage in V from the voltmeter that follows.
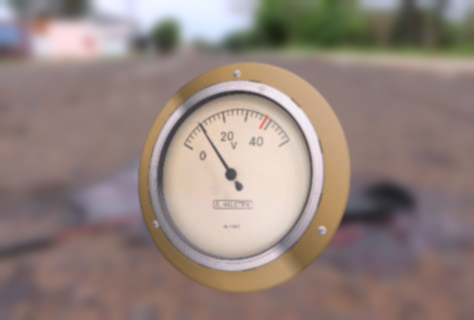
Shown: 10 V
